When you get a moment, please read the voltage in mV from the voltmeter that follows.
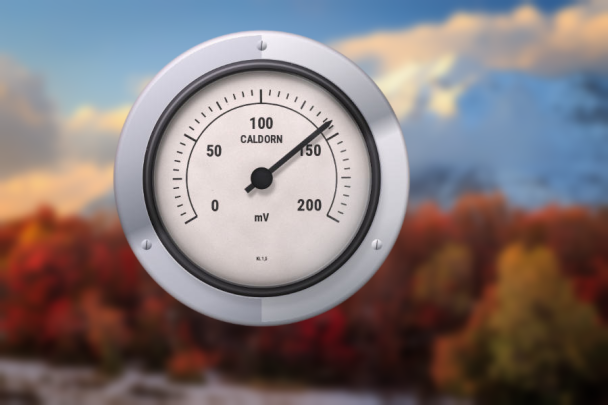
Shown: 142.5 mV
